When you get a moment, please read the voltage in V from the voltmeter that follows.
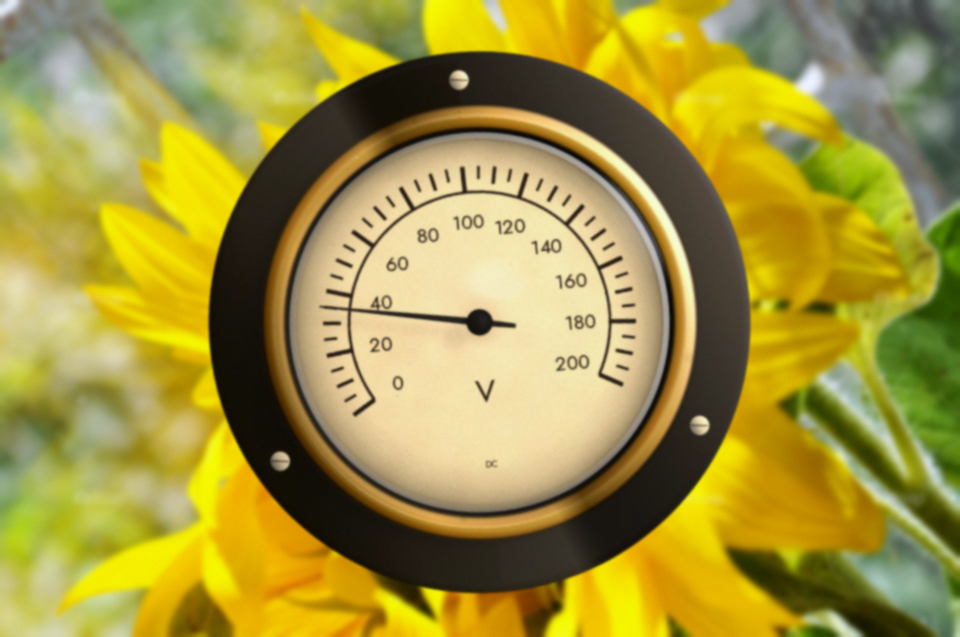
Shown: 35 V
